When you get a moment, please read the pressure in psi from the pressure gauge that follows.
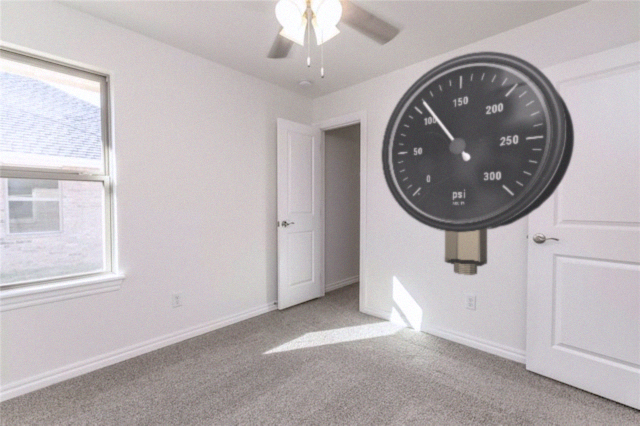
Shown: 110 psi
